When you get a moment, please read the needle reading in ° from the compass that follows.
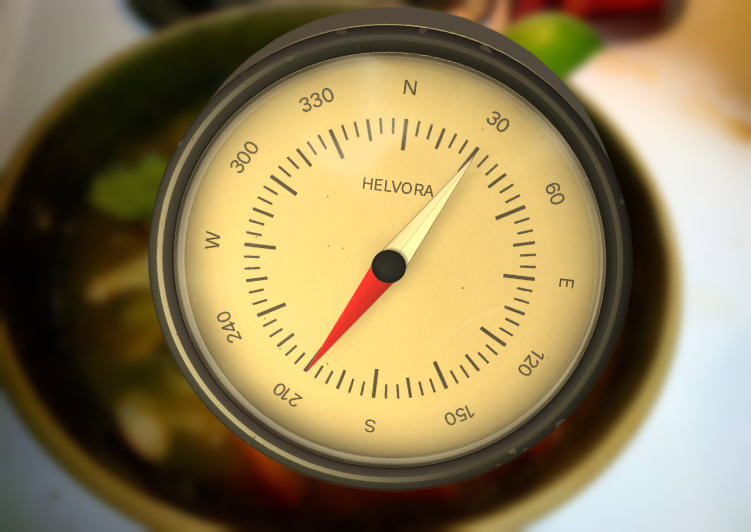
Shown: 210 °
